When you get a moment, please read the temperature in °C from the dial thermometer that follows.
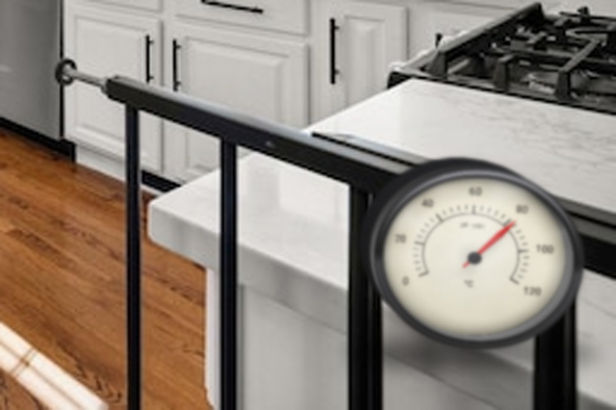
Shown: 80 °C
